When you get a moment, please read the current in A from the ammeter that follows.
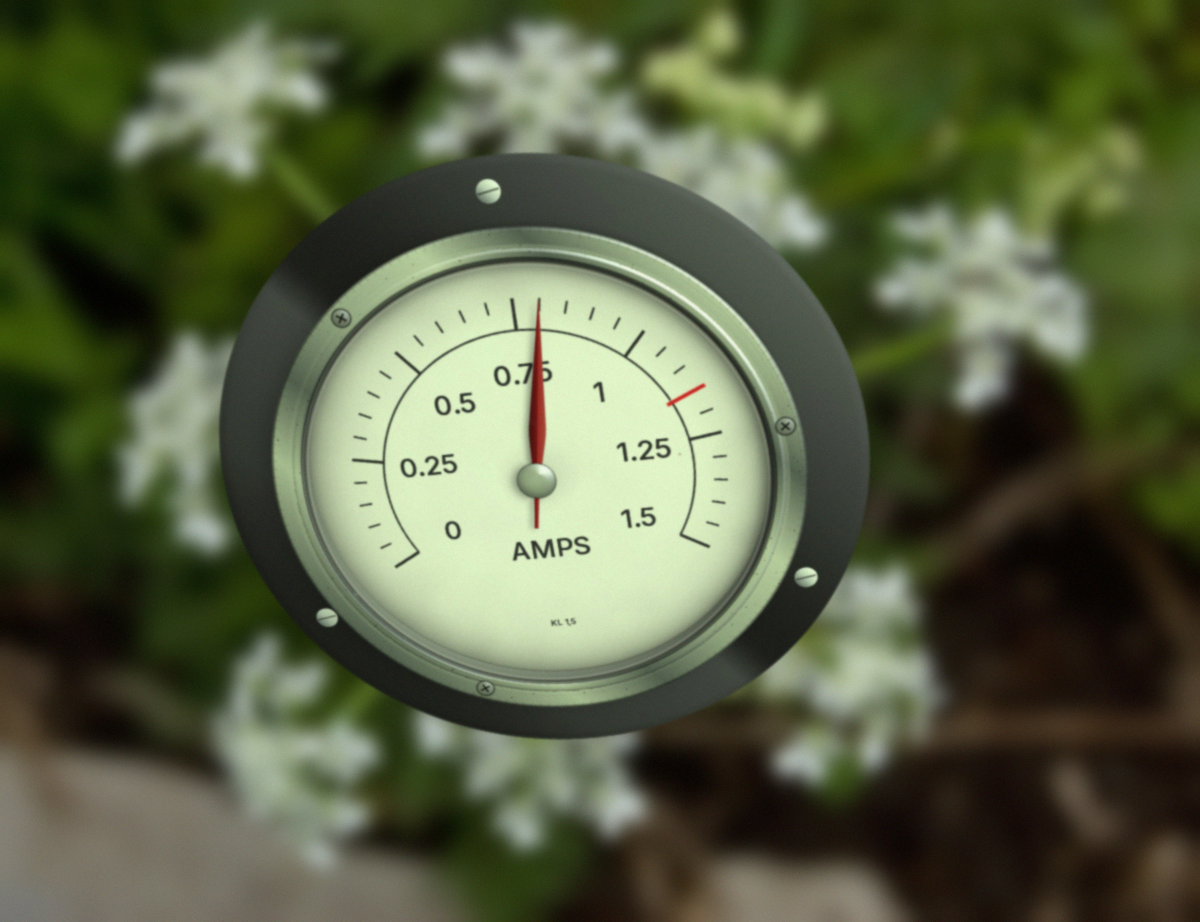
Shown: 0.8 A
